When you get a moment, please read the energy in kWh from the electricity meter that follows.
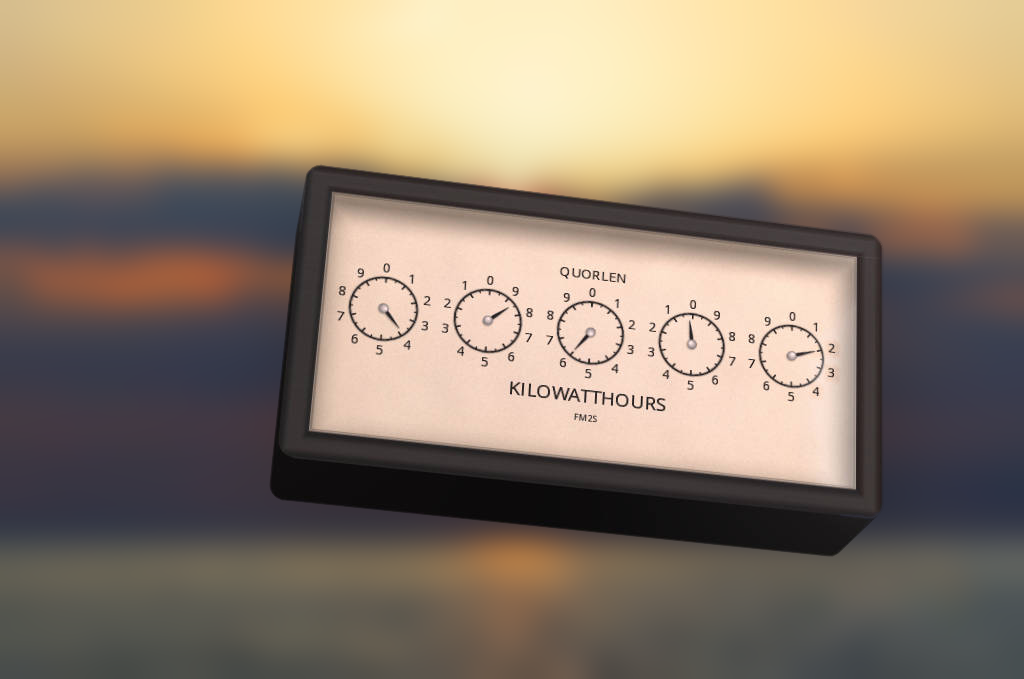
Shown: 38602 kWh
